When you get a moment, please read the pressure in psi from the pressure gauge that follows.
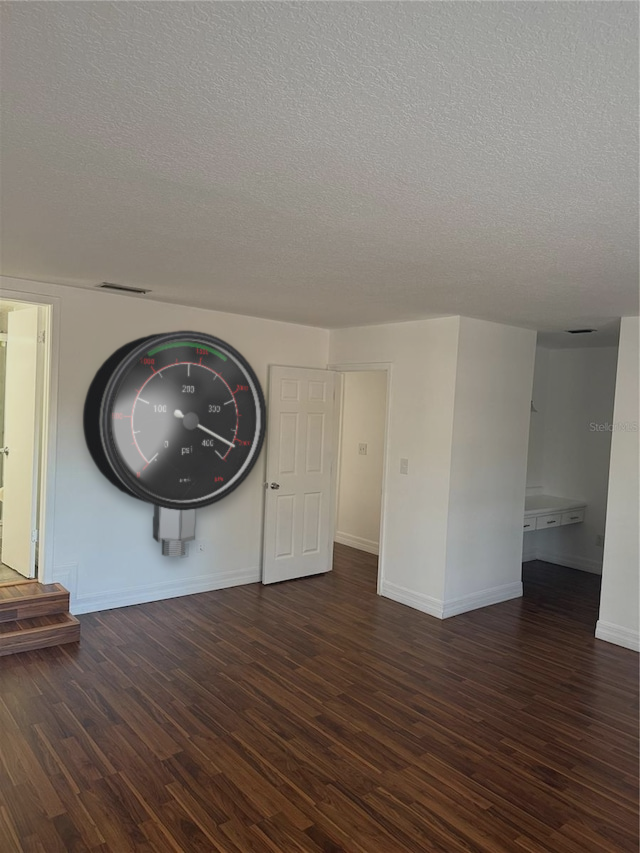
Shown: 375 psi
